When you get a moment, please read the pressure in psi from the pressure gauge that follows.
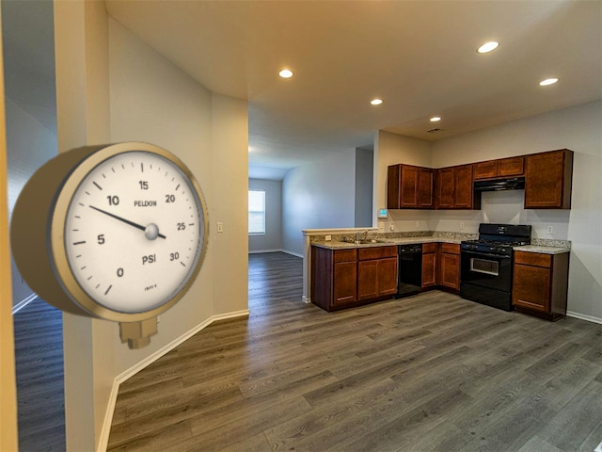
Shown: 8 psi
